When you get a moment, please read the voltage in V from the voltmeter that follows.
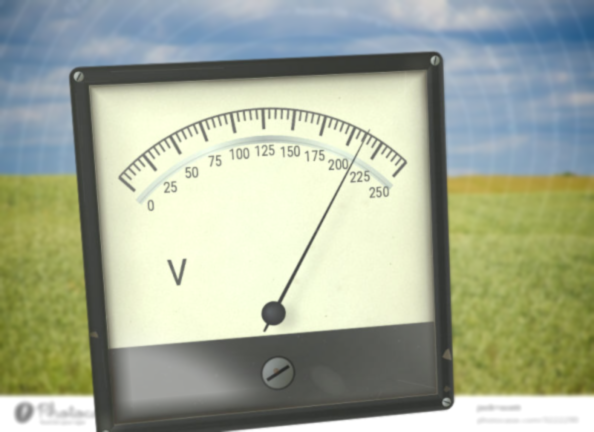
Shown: 210 V
